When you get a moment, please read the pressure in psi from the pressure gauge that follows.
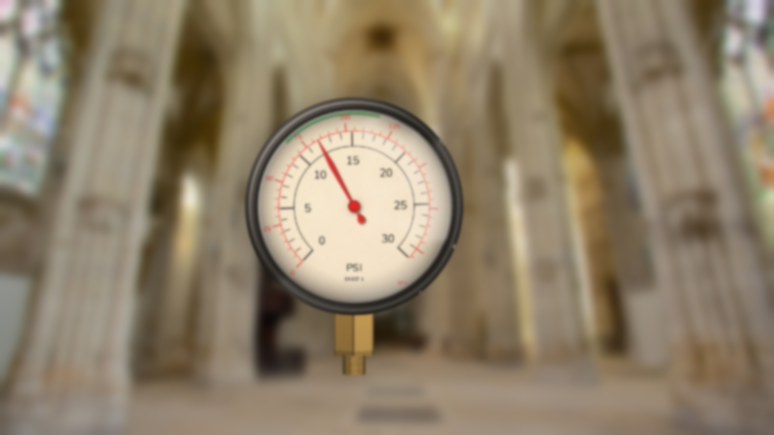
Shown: 12 psi
